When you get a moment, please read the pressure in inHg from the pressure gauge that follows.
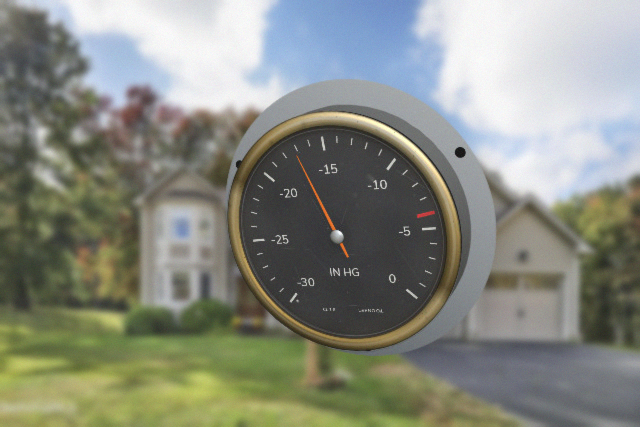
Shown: -17 inHg
